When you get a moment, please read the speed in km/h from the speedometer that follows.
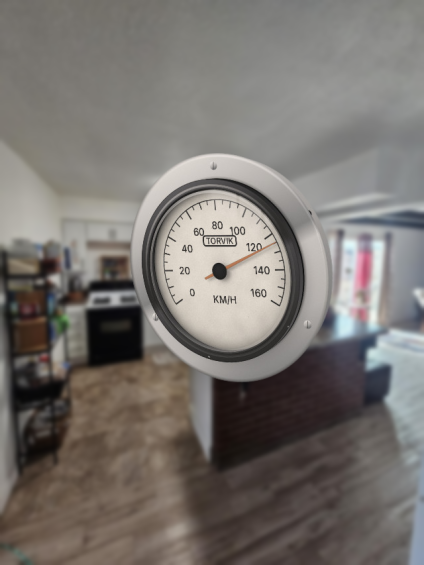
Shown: 125 km/h
